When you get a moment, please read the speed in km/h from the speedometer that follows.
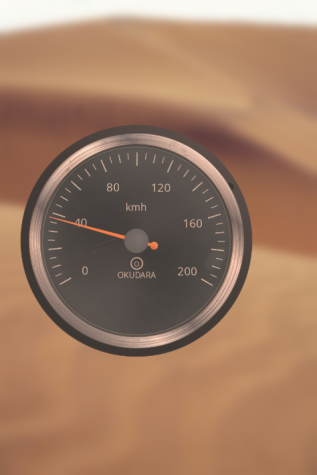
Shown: 37.5 km/h
